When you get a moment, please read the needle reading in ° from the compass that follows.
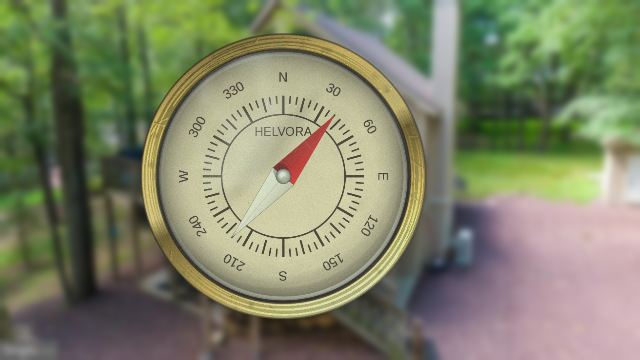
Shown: 40 °
